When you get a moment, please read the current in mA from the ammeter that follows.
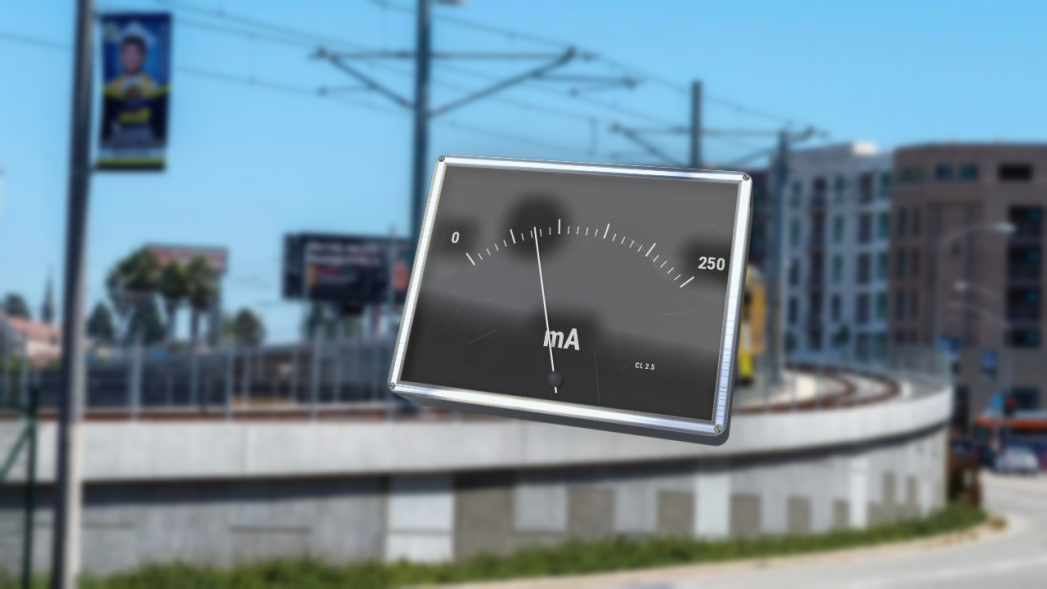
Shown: 75 mA
